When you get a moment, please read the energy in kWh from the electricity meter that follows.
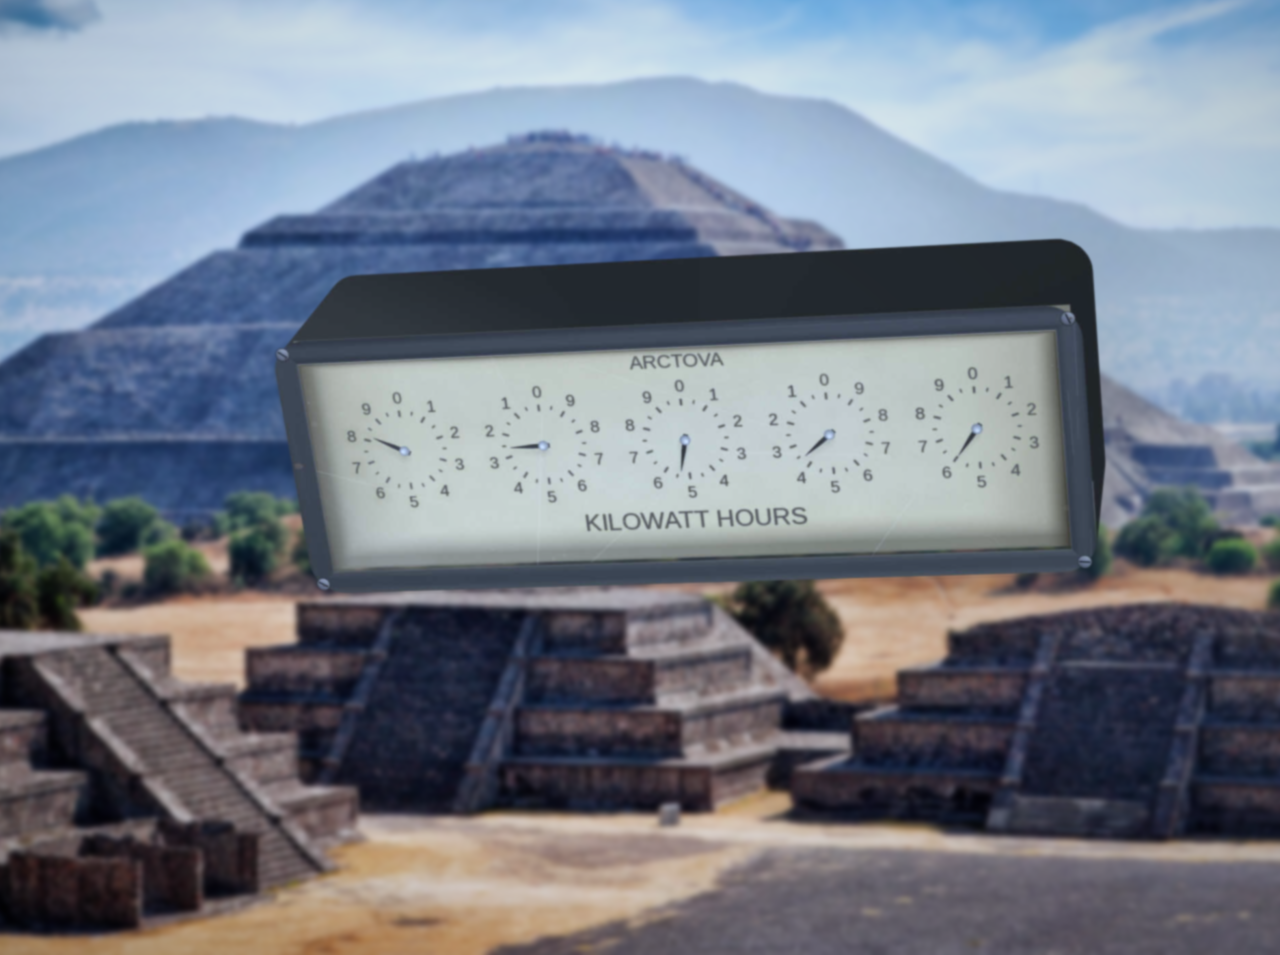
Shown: 82536 kWh
